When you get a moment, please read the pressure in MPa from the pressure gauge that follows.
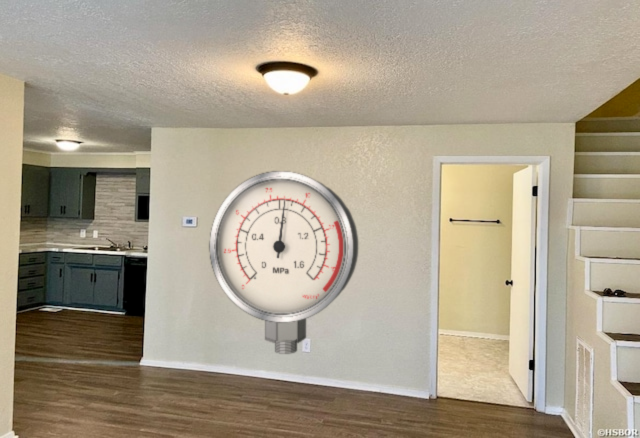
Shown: 0.85 MPa
